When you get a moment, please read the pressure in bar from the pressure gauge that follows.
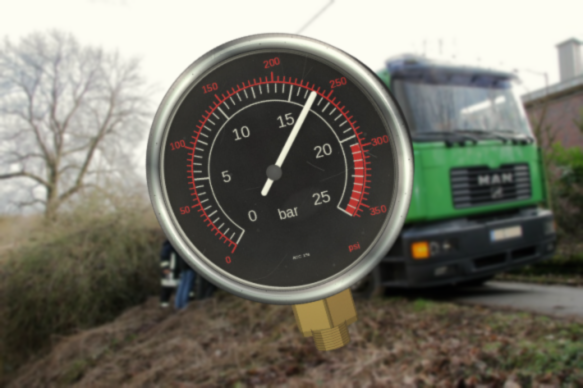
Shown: 16.5 bar
